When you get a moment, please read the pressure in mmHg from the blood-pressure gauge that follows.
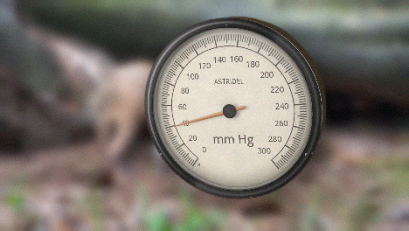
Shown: 40 mmHg
